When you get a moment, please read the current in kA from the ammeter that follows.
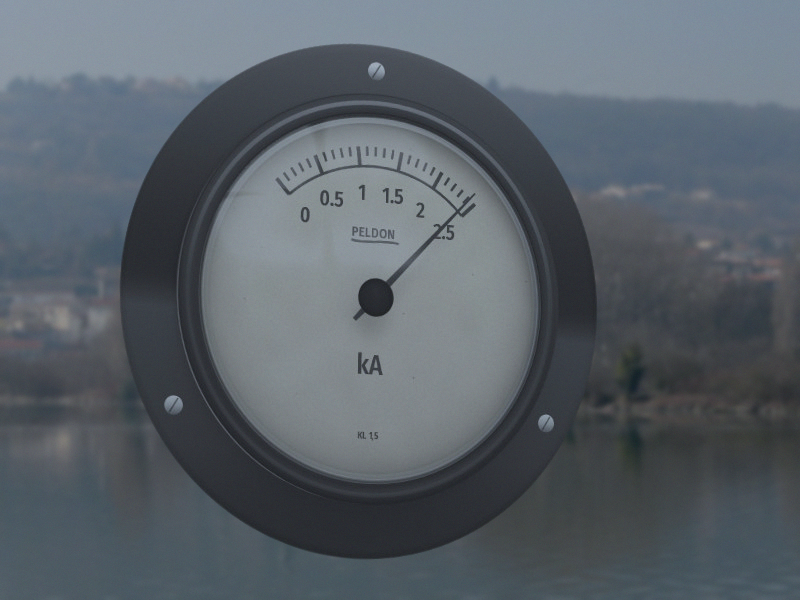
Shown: 2.4 kA
